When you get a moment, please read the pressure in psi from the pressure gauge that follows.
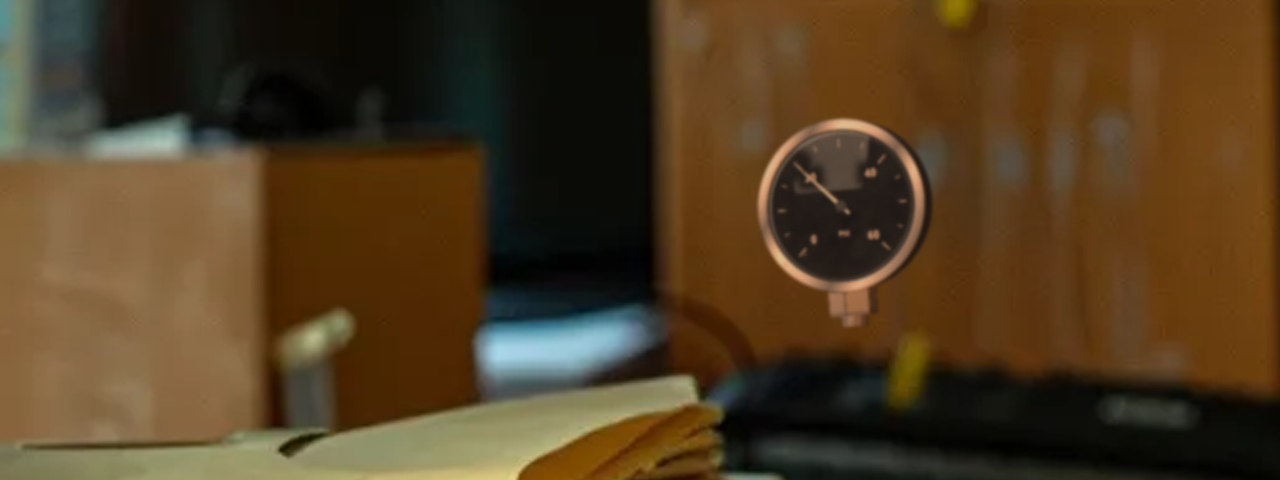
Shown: 20 psi
